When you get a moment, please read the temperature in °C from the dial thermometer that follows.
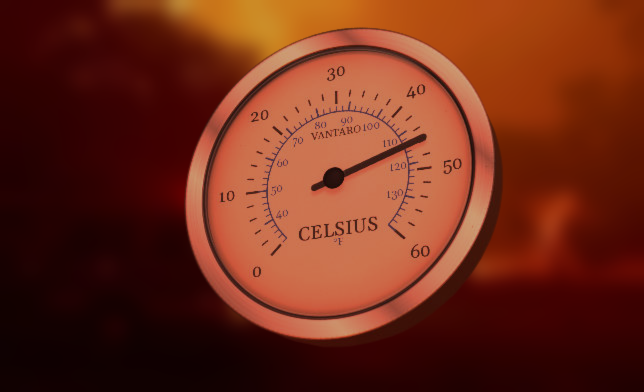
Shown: 46 °C
